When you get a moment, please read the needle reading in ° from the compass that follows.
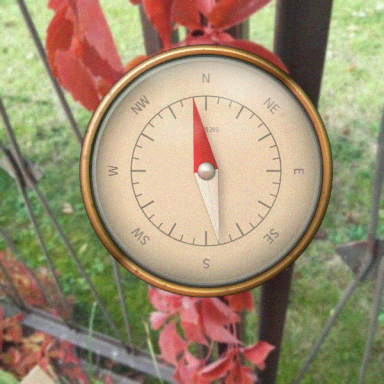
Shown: 350 °
